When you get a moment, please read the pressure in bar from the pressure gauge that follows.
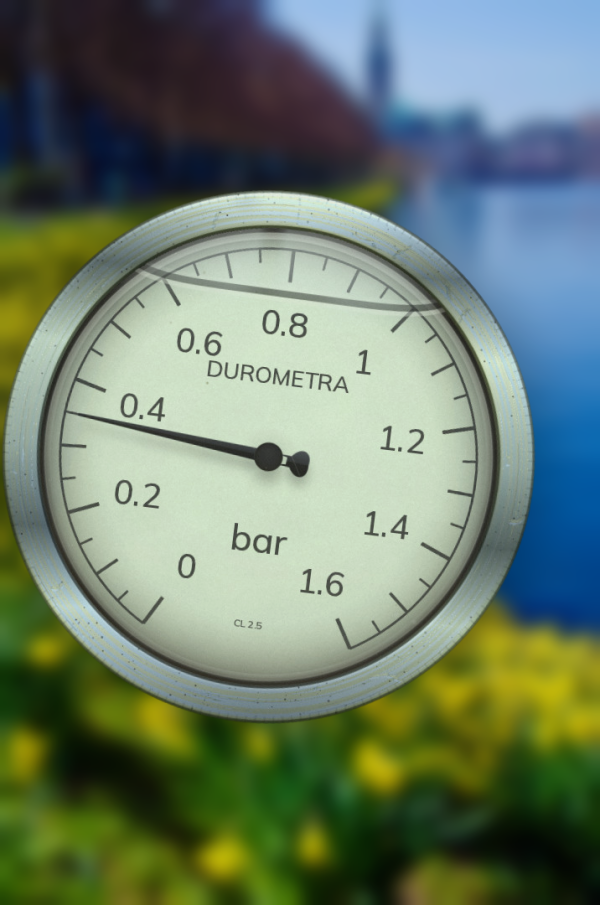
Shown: 0.35 bar
